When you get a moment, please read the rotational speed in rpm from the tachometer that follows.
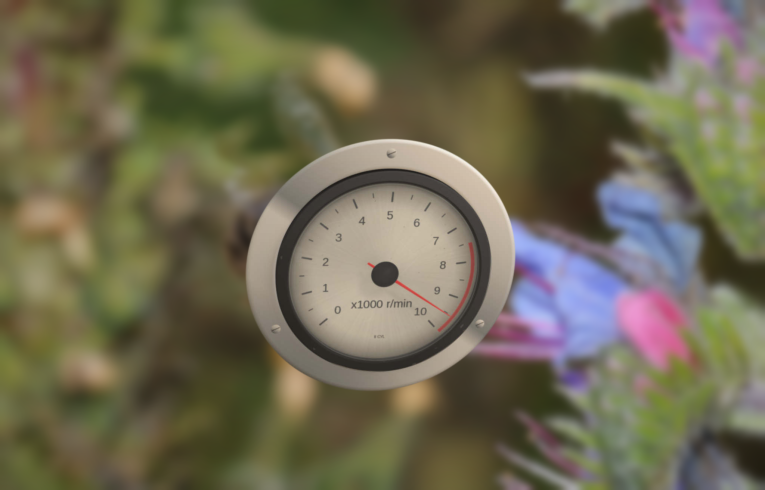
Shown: 9500 rpm
